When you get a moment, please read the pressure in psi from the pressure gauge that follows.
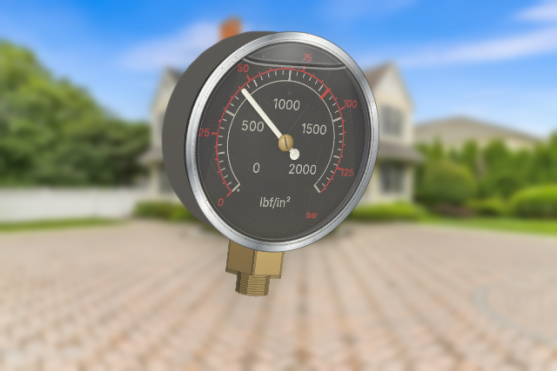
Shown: 650 psi
